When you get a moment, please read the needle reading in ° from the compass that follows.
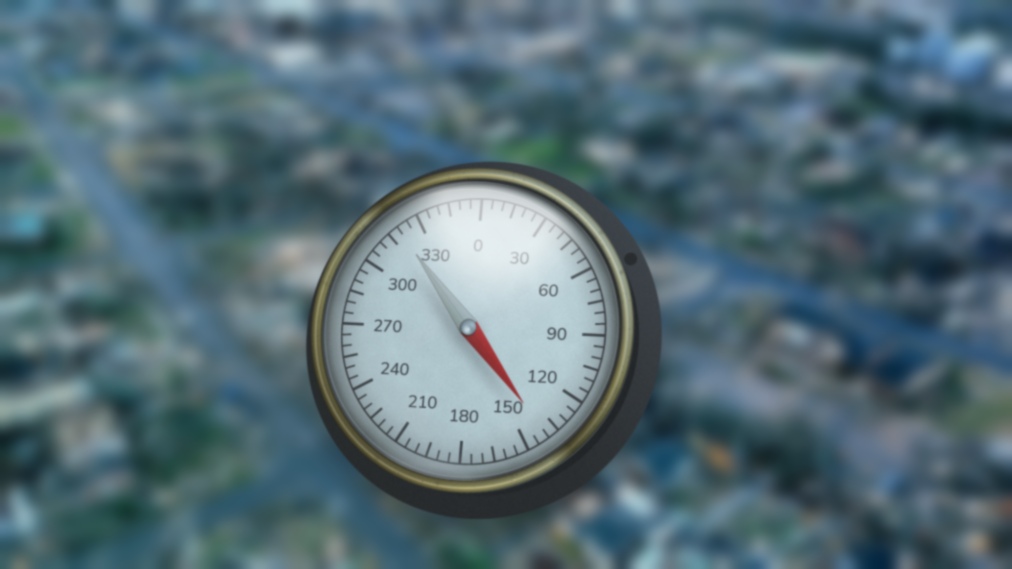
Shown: 140 °
